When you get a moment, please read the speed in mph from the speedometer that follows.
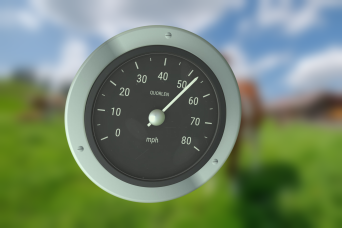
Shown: 52.5 mph
